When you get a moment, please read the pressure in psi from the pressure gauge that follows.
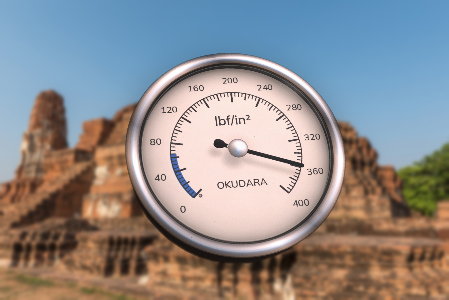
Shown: 360 psi
